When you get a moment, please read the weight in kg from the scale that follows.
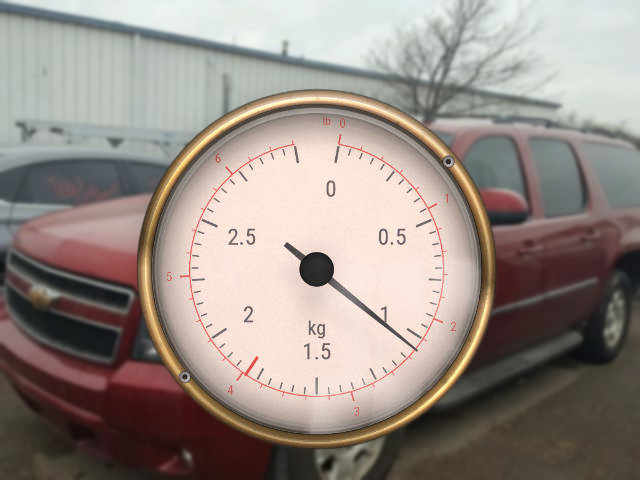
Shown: 1.05 kg
